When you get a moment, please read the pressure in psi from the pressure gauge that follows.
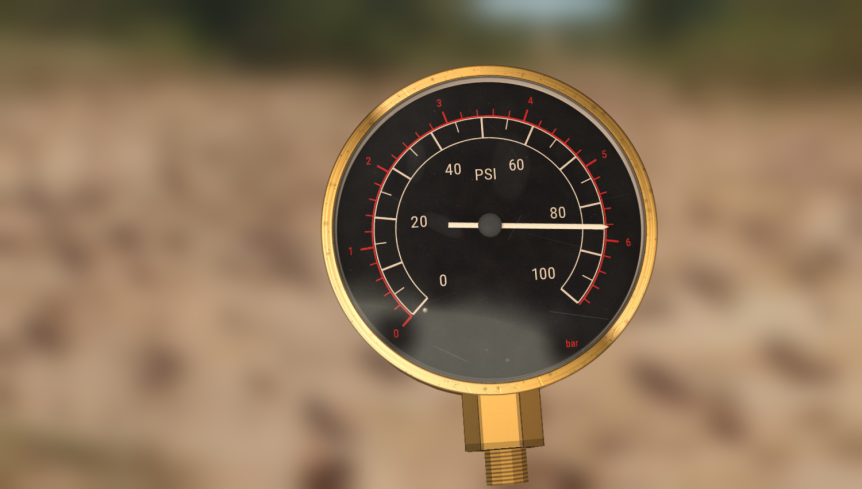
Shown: 85 psi
